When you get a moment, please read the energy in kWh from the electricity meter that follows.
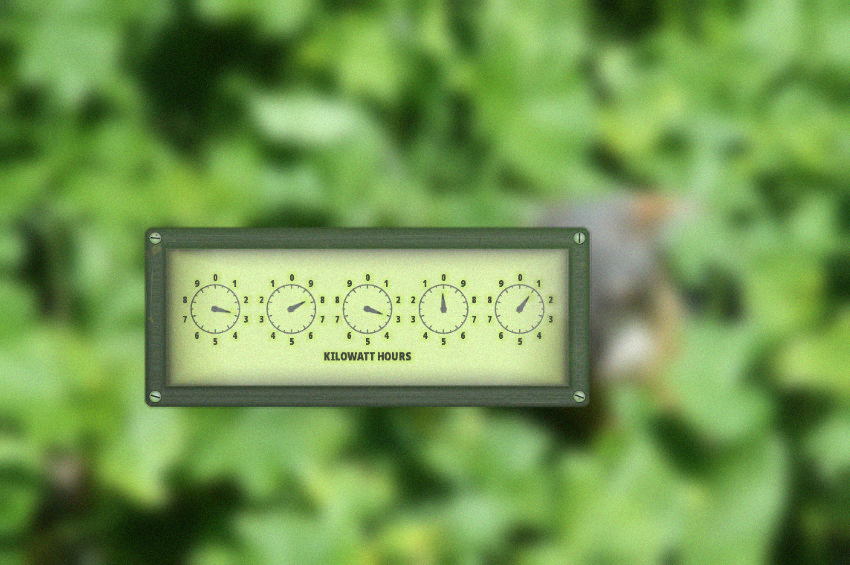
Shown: 28301 kWh
